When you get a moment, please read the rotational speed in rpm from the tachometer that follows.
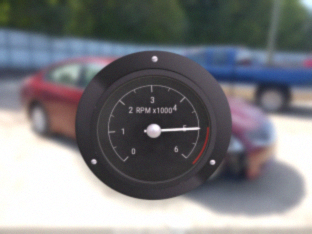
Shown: 5000 rpm
